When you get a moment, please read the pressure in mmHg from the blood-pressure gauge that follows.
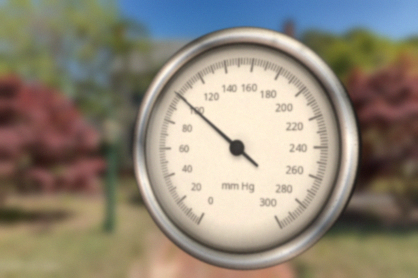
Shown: 100 mmHg
